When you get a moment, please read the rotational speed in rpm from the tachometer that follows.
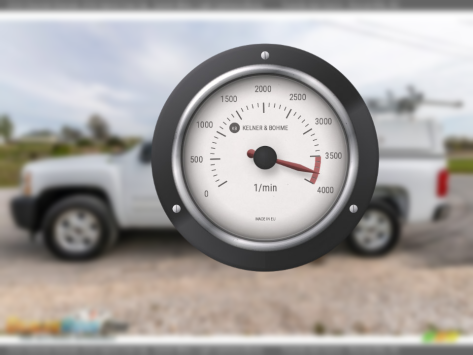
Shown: 3800 rpm
